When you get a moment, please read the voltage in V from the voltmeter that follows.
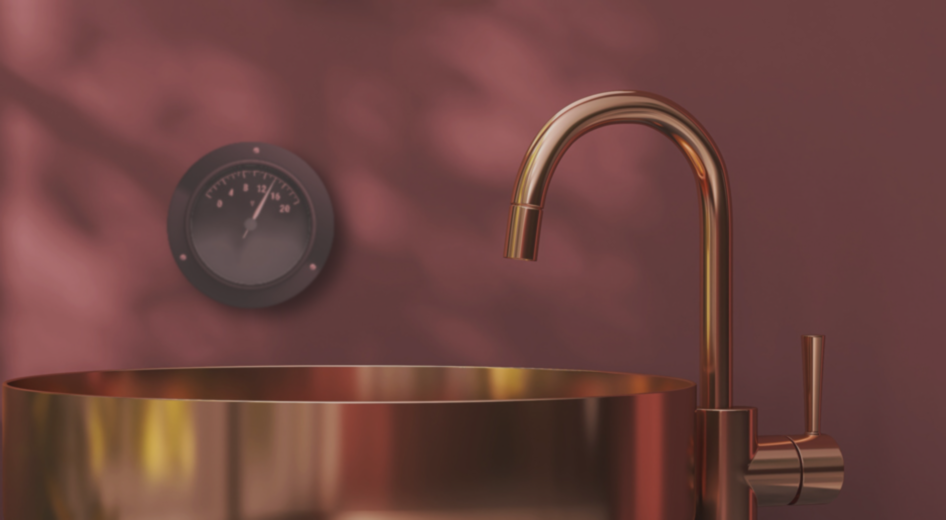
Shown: 14 V
